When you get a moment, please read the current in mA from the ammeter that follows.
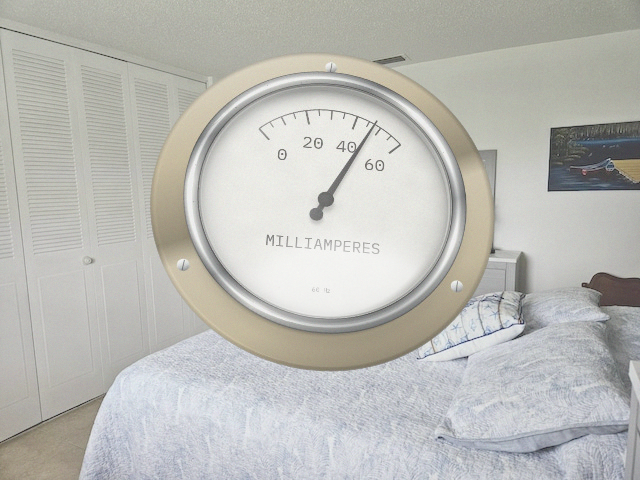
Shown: 47.5 mA
